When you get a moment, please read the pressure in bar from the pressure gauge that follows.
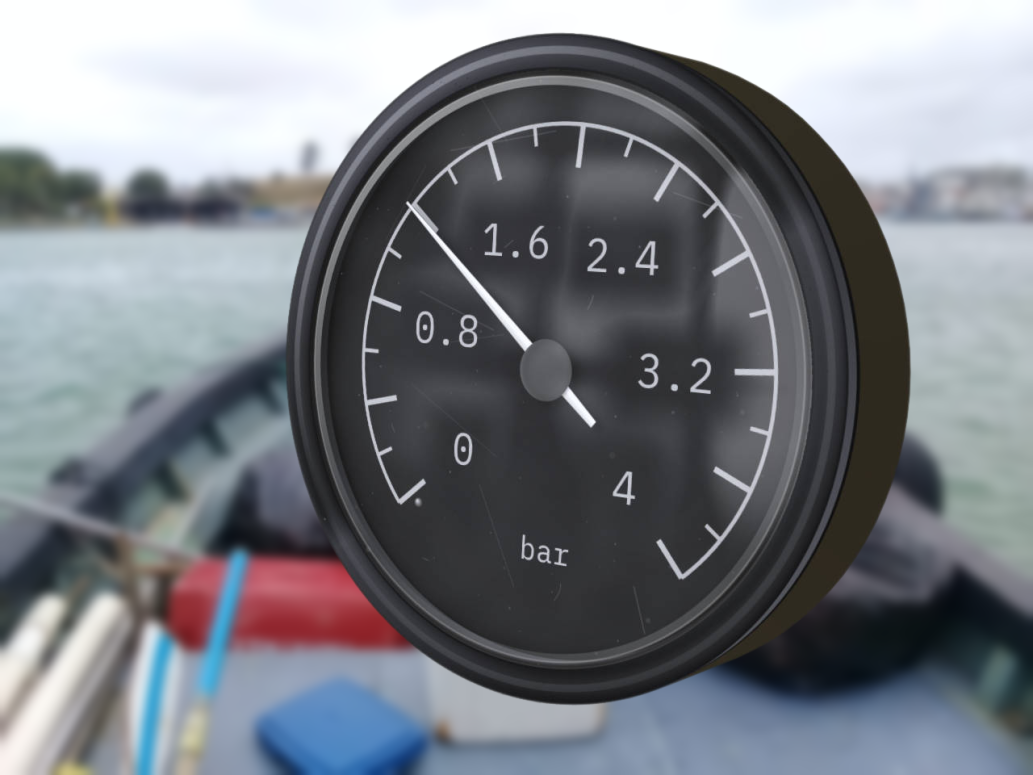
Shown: 1.2 bar
